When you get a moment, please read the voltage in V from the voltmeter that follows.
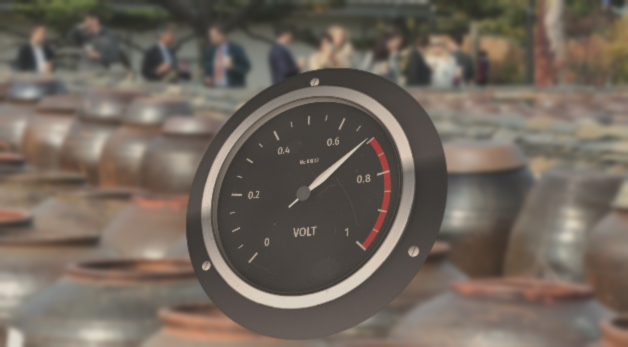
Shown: 0.7 V
